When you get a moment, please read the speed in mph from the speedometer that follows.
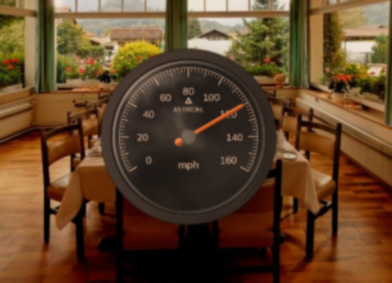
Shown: 120 mph
